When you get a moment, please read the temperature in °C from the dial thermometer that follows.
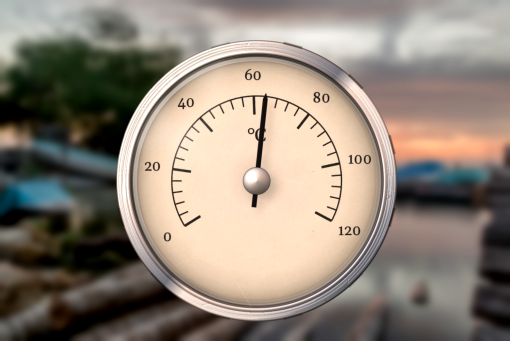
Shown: 64 °C
